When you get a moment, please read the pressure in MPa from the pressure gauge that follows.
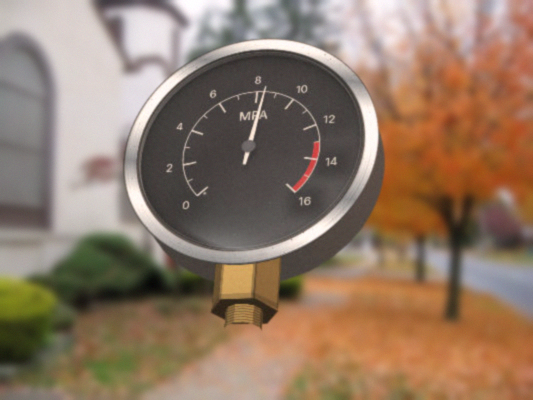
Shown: 8.5 MPa
